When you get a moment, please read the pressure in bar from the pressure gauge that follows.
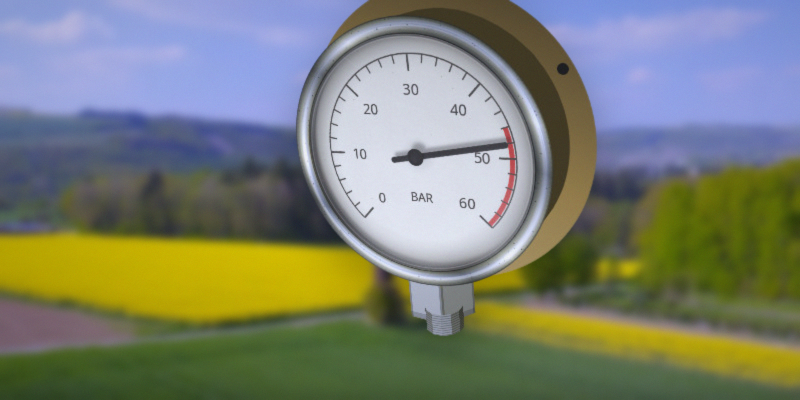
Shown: 48 bar
